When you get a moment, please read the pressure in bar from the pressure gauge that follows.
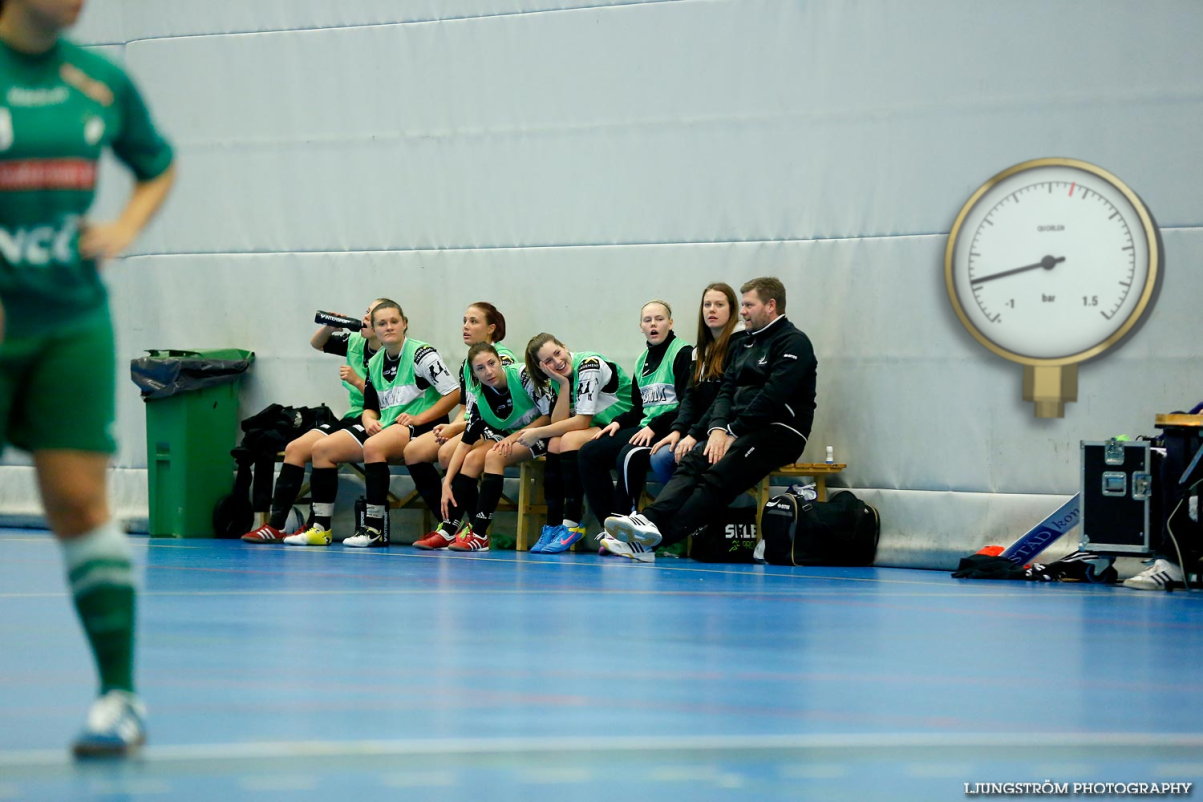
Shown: -0.7 bar
